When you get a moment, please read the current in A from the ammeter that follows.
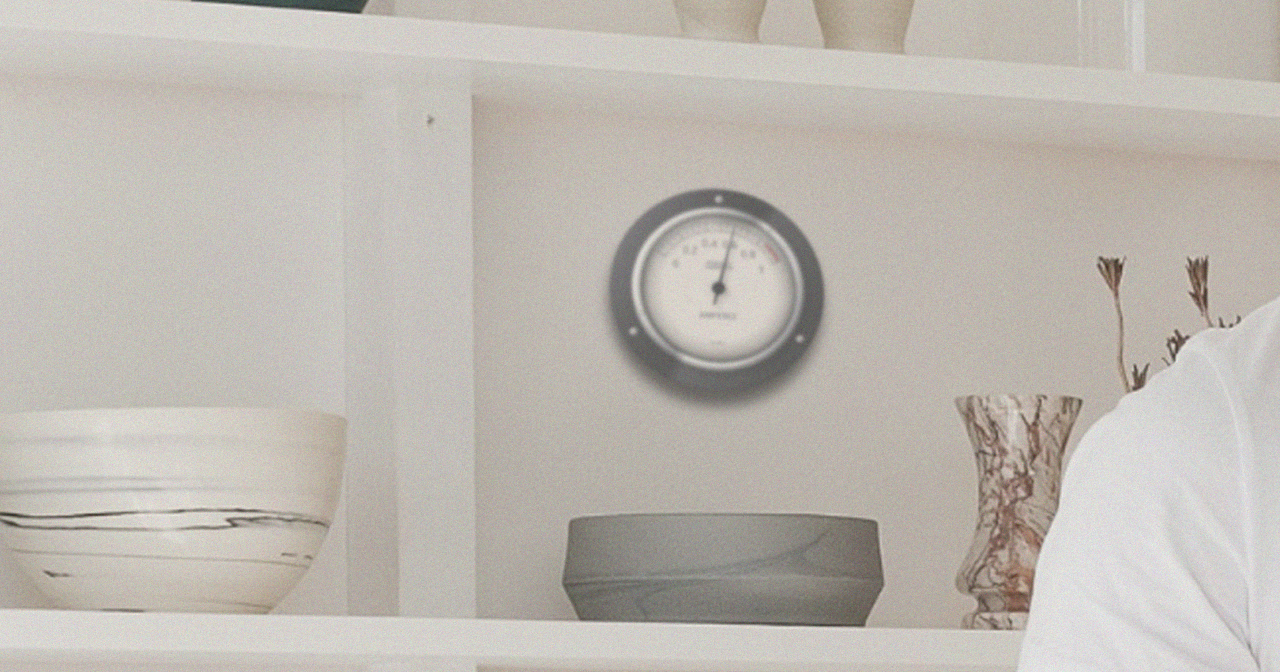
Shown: 0.6 A
